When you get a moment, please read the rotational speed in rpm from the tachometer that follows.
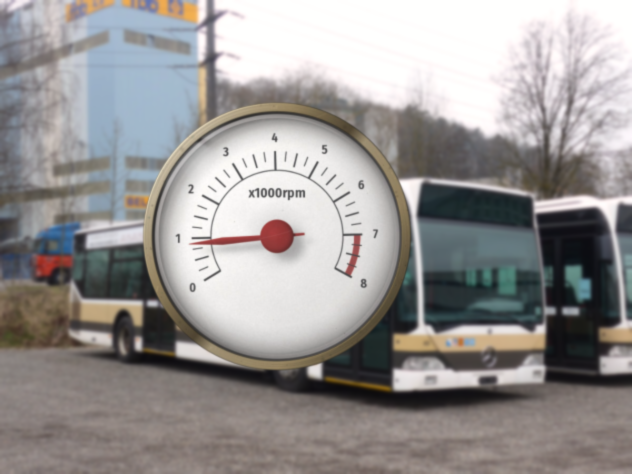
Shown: 875 rpm
